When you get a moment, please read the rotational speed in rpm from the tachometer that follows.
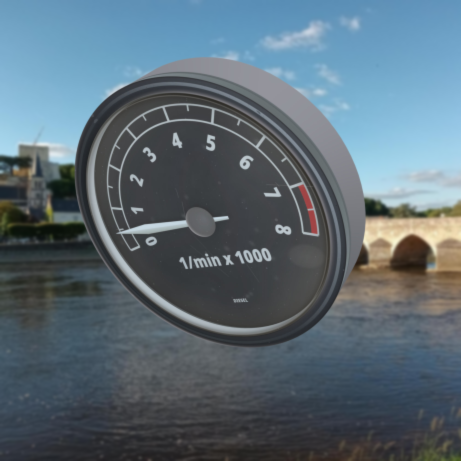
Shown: 500 rpm
